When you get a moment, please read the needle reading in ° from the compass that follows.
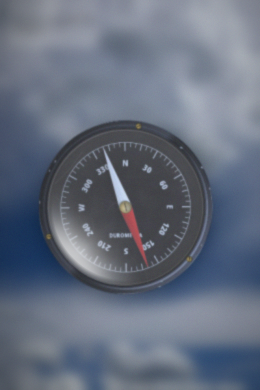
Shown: 160 °
